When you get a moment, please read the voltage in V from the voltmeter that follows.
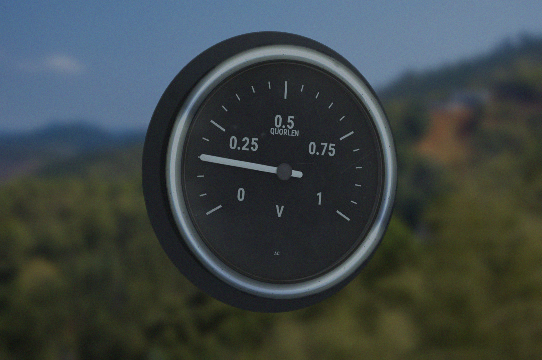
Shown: 0.15 V
